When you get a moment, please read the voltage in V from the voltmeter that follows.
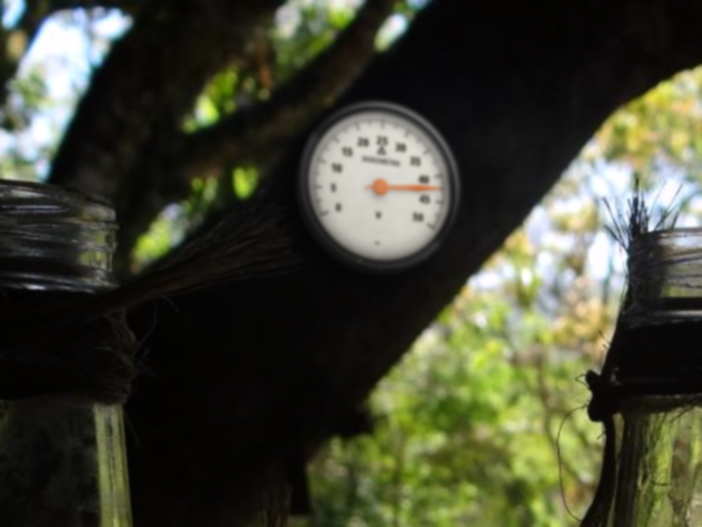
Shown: 42.5 V
